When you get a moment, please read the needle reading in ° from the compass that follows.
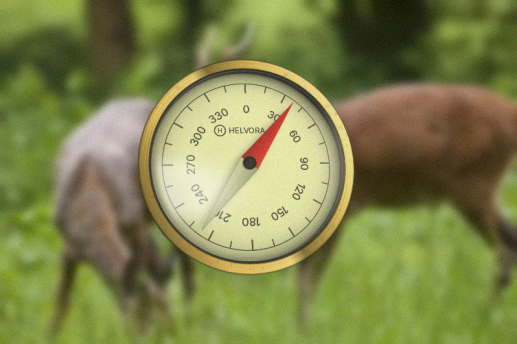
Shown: 37.5 °
